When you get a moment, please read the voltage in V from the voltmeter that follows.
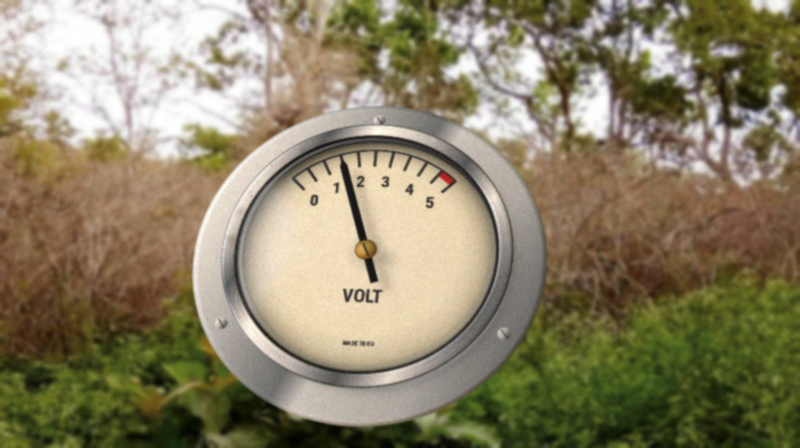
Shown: 1.5 V
